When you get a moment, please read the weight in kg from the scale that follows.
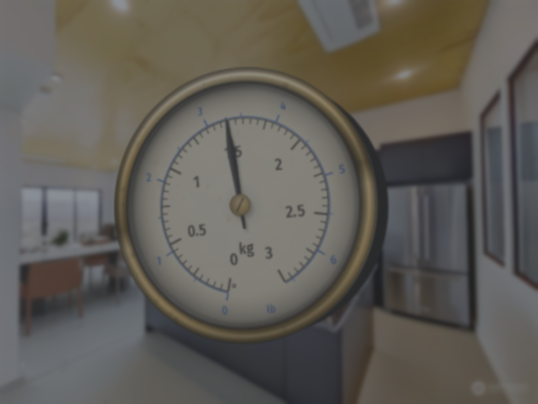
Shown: 1.5 kg
